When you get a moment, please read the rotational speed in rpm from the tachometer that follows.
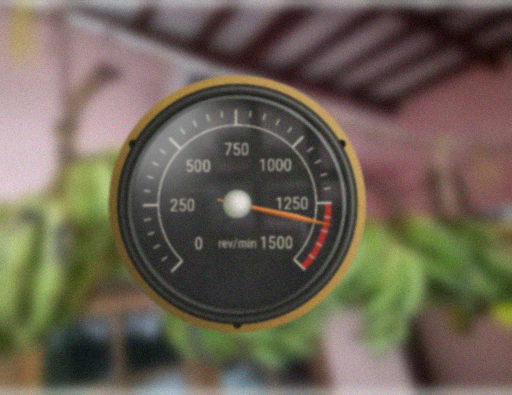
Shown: 1325 rpm
